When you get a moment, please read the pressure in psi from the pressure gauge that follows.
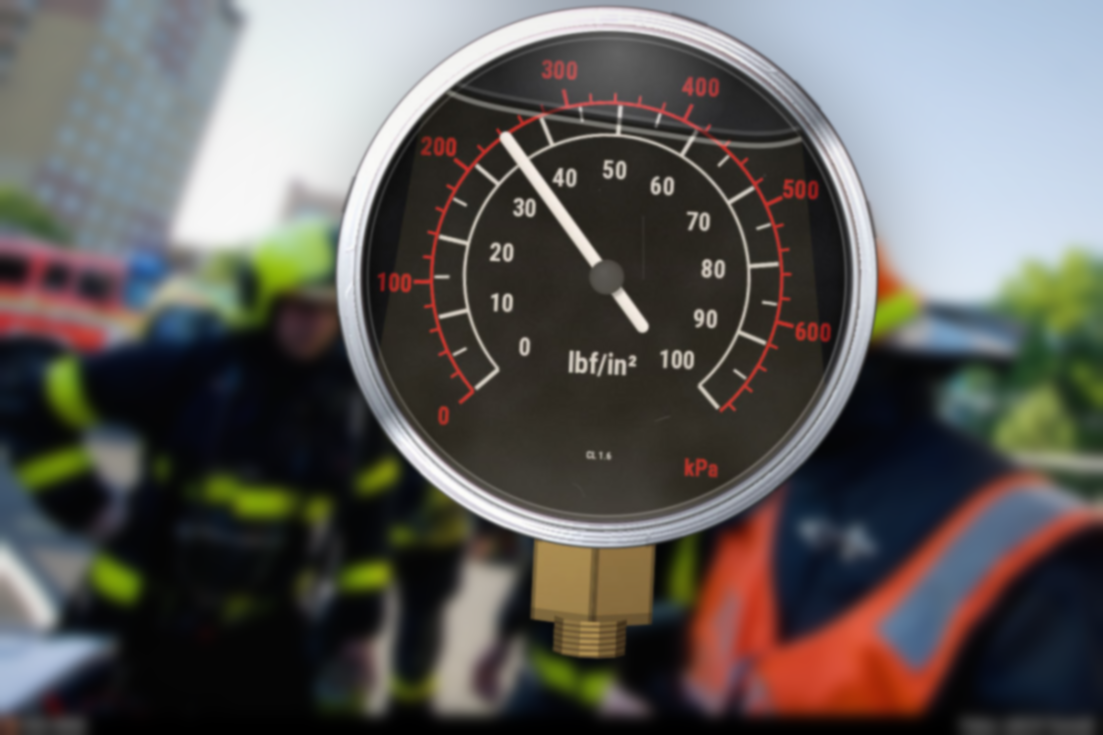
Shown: 35 psi
